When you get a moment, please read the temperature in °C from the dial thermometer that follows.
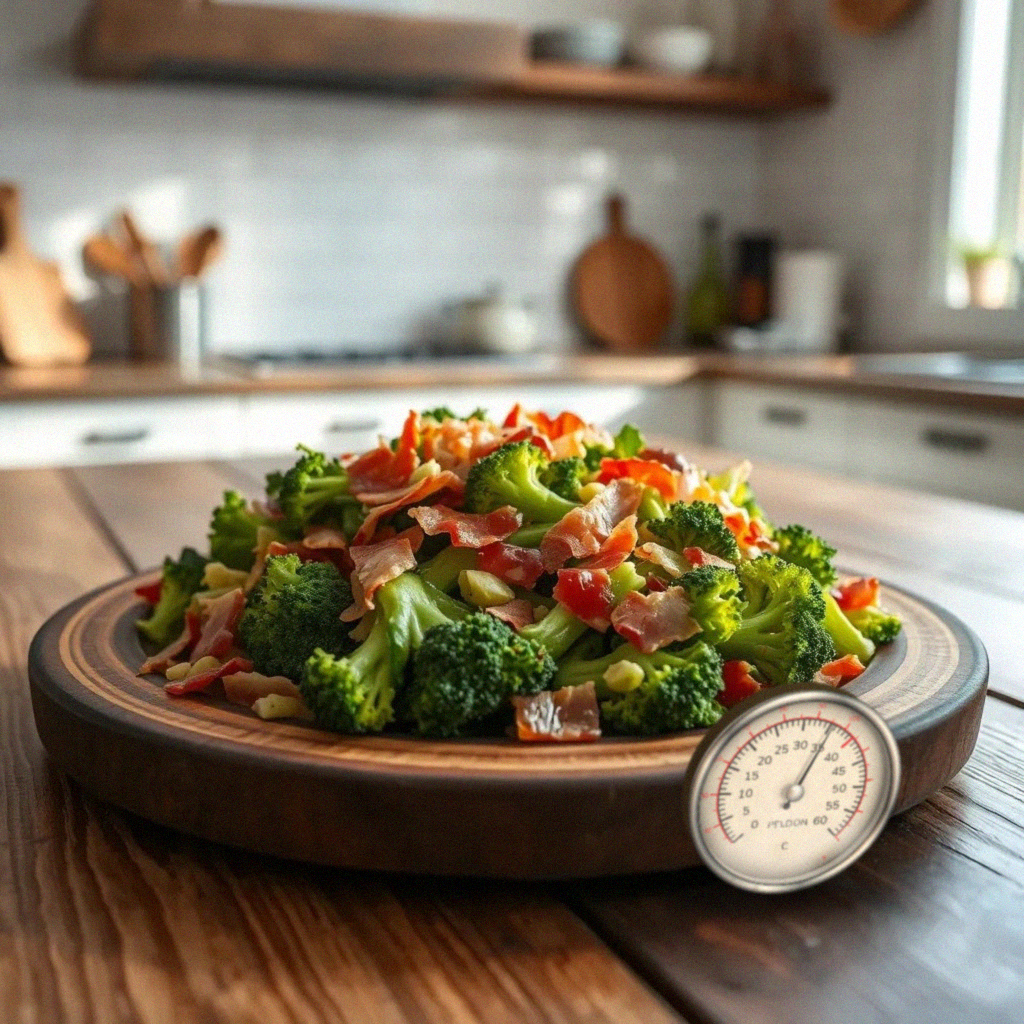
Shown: 35 °C
